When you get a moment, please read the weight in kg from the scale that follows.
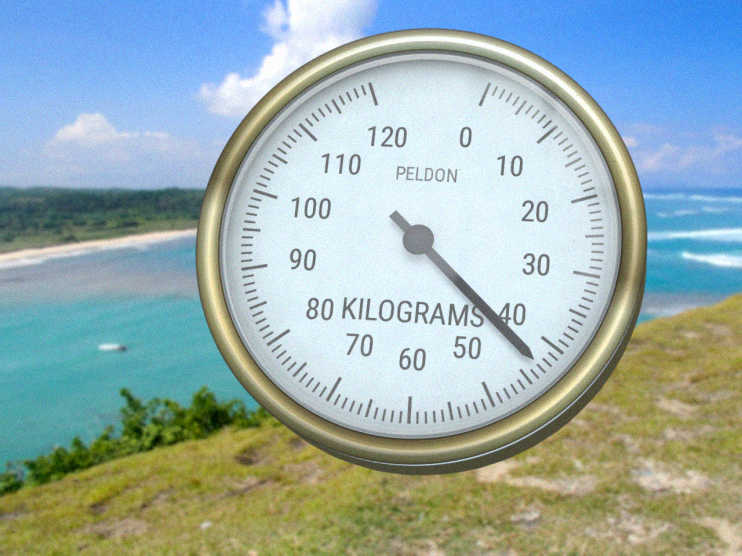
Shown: 43 kg
